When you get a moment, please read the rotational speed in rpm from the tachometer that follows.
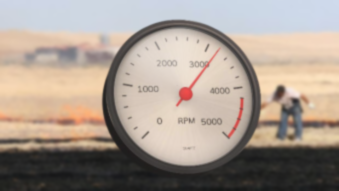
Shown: 3200 rpm
